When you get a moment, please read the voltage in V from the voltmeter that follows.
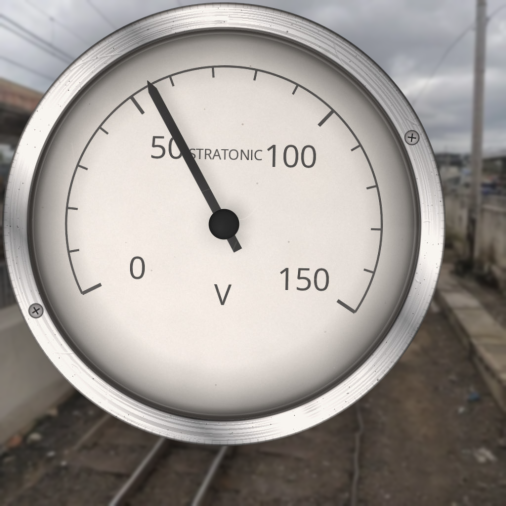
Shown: 55 V
